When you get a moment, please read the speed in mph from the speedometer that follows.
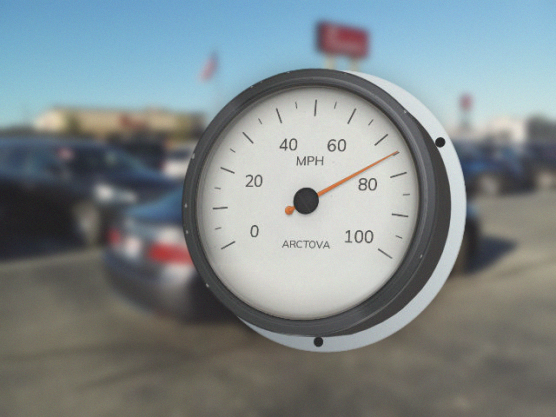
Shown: 75 mph
